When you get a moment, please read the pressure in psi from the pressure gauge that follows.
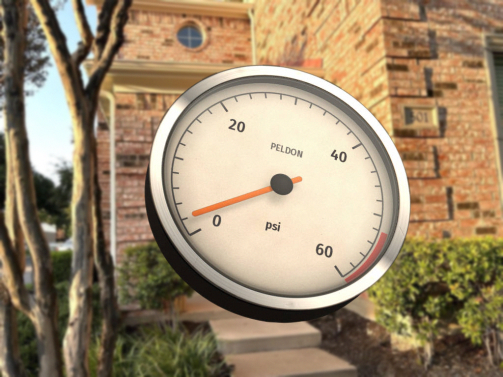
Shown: 2 psi
